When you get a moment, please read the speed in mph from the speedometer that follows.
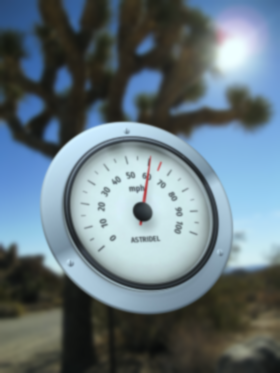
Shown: 60 mph
